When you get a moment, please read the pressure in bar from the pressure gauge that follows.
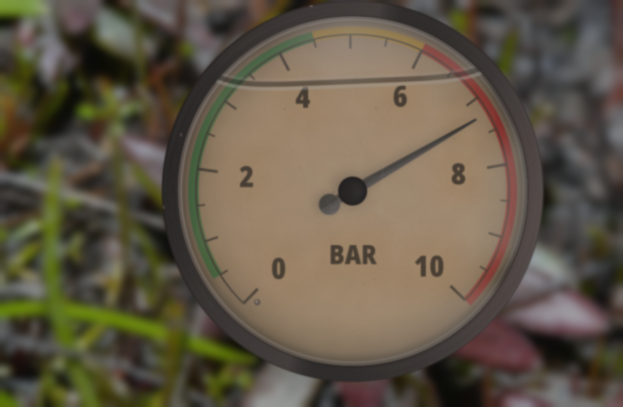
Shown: 7.25 bar
